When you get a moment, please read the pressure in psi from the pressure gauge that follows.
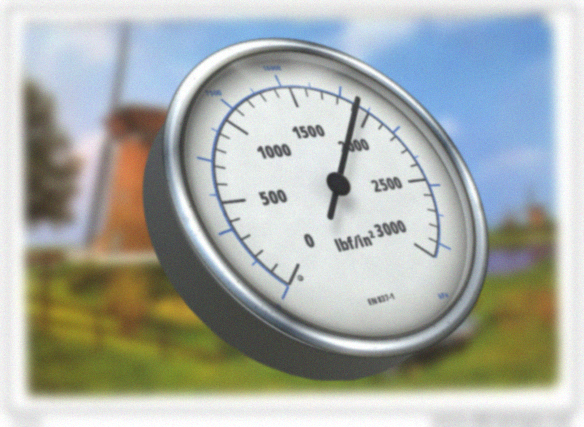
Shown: 1900 psi
